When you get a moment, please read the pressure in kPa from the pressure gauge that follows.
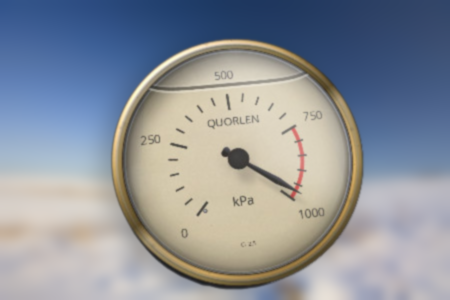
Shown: 975 kPa
